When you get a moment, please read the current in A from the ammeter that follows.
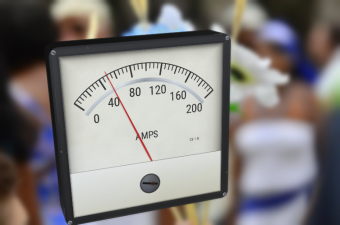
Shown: 50 A
